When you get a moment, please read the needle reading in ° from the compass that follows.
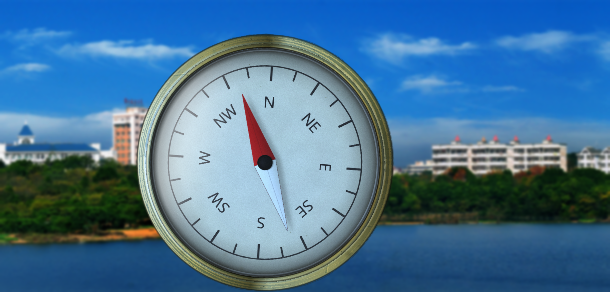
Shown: 337.5 °
